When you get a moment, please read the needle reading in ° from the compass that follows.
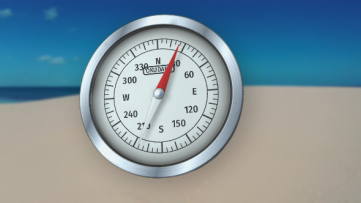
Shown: 25 °
